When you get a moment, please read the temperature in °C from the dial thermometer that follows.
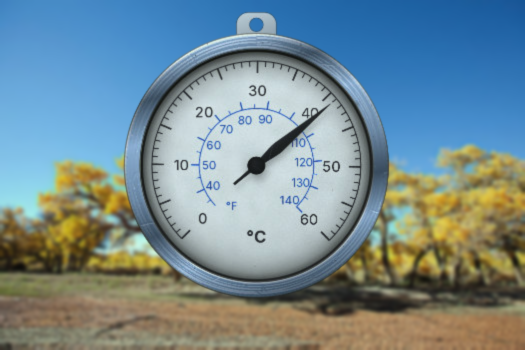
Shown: 41 °C
